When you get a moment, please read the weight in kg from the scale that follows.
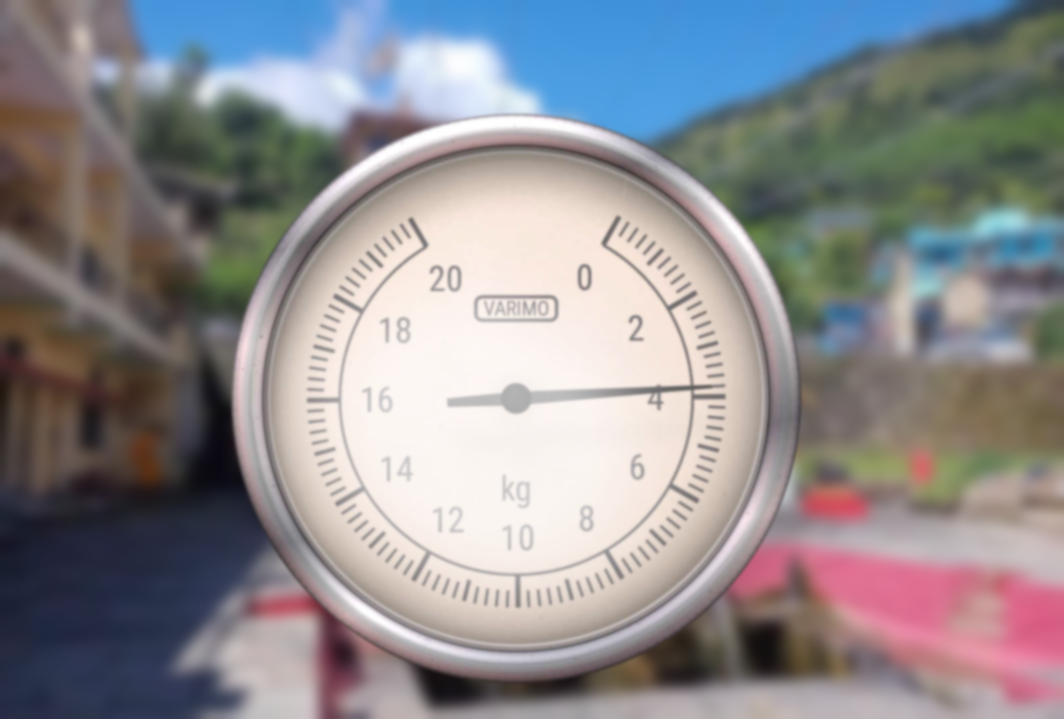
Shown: 3.8 kg
